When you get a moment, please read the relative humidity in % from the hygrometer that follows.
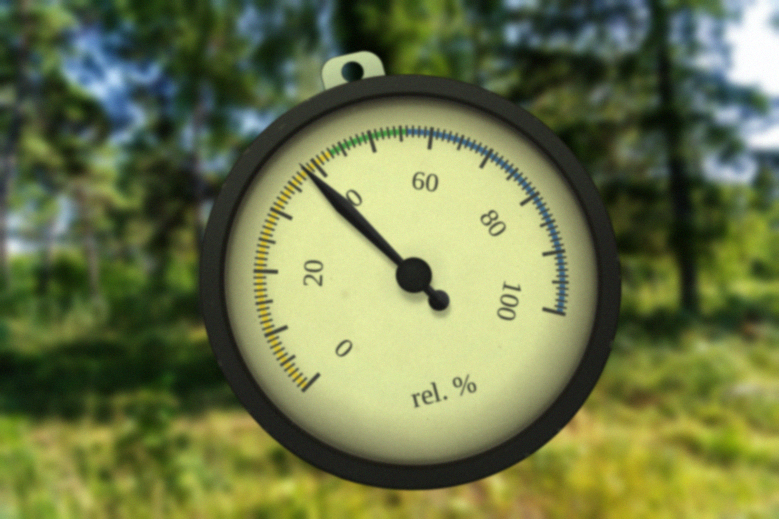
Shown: 38 %
